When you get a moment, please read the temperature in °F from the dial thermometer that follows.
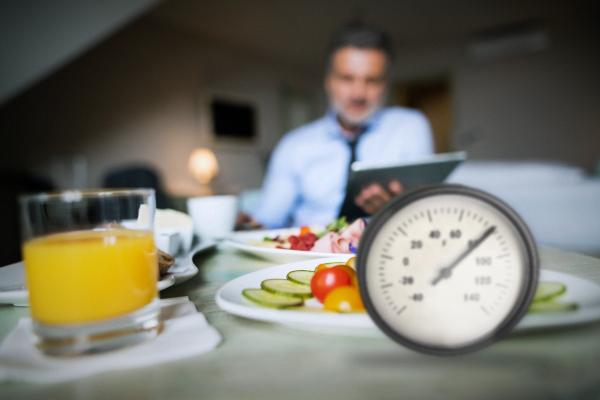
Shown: 80 °F
